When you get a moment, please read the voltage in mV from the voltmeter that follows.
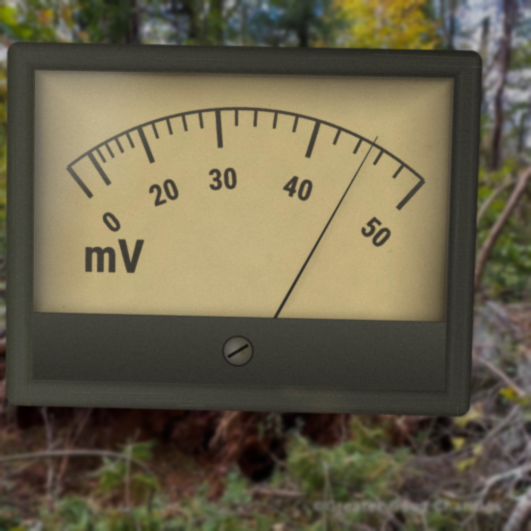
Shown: 45 mV
